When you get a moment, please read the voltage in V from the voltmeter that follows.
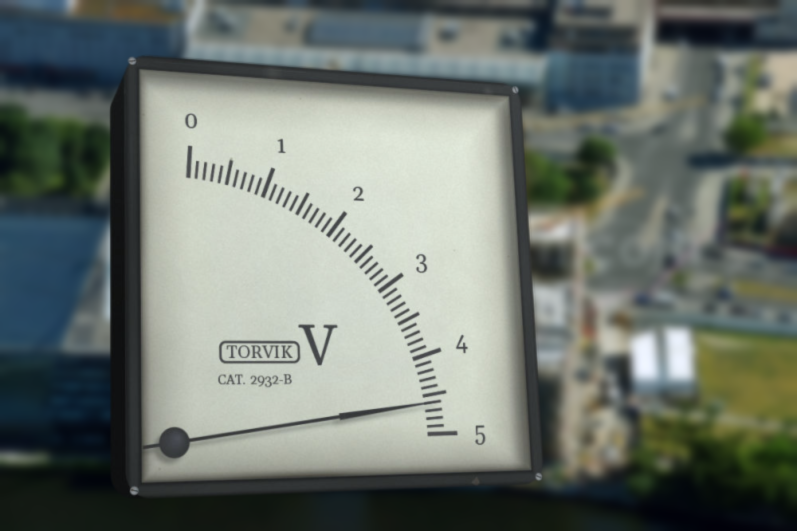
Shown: 4.6 V
